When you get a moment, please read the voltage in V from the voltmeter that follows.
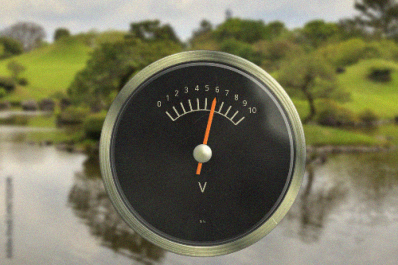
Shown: 6 V
